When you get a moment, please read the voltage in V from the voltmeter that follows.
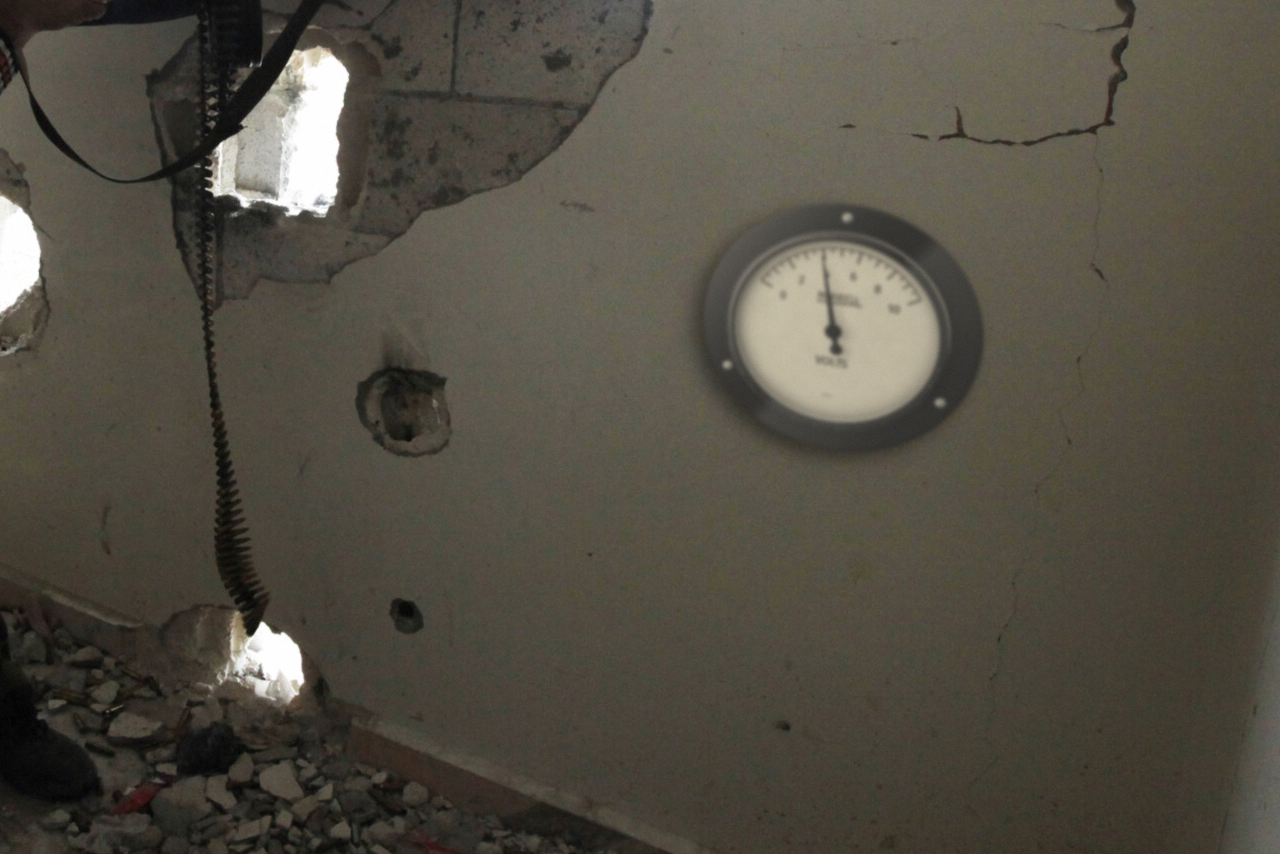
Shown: 4 V
